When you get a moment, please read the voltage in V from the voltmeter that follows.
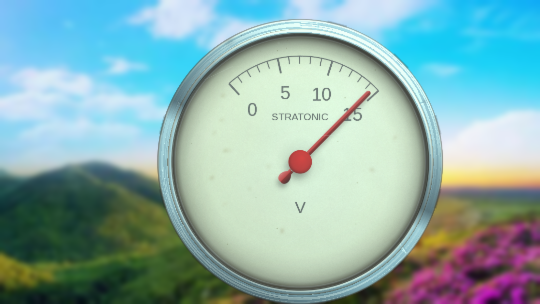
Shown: 14.5 V
